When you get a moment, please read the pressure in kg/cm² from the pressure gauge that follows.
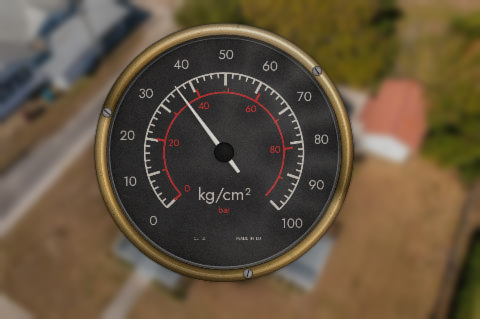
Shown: 36 kg/cm²
